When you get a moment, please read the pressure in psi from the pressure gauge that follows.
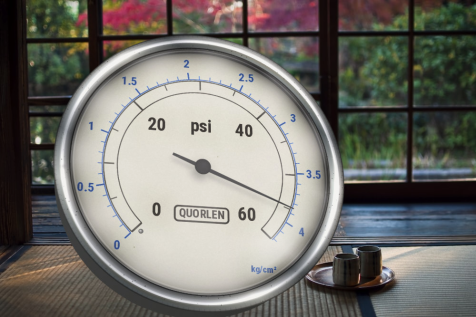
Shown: 55 psi
